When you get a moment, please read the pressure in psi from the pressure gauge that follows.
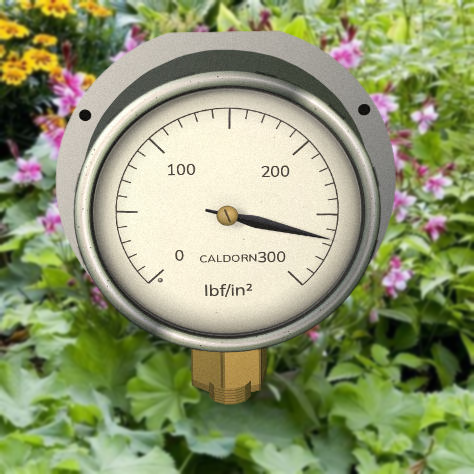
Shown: 265 psi
